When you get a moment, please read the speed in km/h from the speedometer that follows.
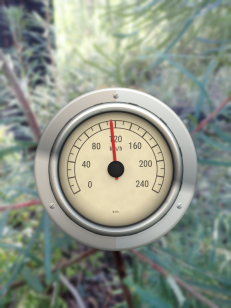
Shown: 115 km/h
